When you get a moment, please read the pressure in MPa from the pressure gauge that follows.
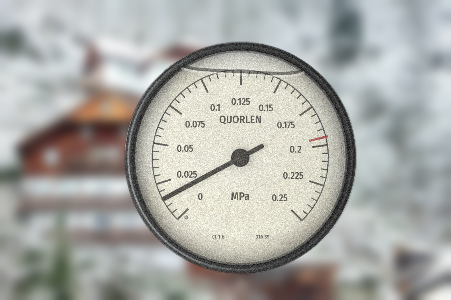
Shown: 0.015 MPa
